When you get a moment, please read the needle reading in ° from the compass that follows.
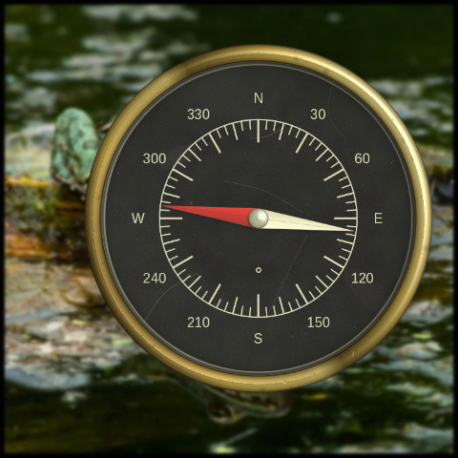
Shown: 277.5 °
